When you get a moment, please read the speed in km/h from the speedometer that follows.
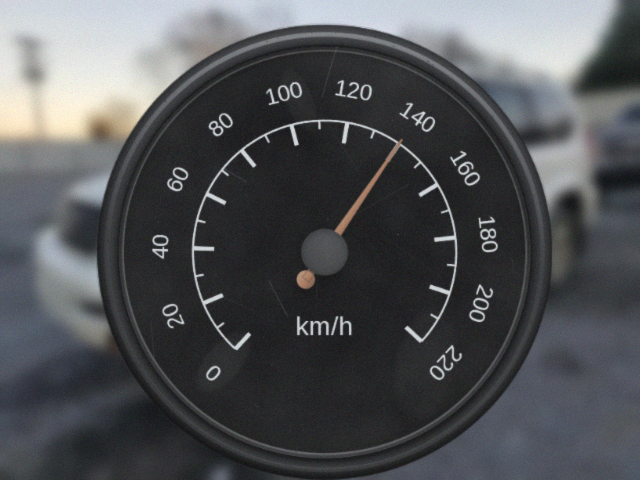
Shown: 140 km/h
